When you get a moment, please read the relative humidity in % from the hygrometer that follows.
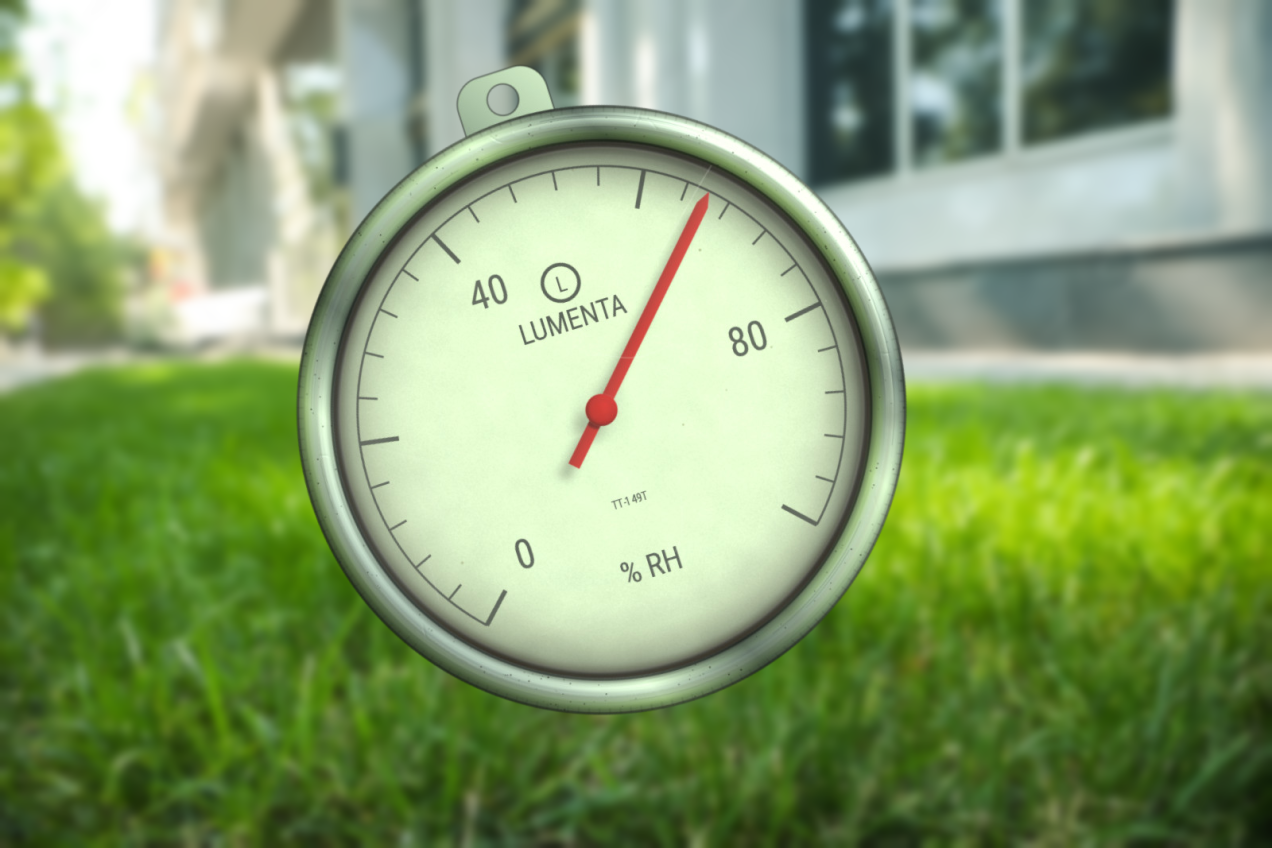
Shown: 66 %
